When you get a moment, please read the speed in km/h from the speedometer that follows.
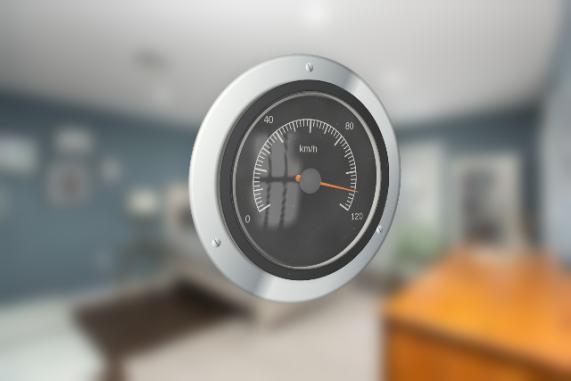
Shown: 110 km/h
